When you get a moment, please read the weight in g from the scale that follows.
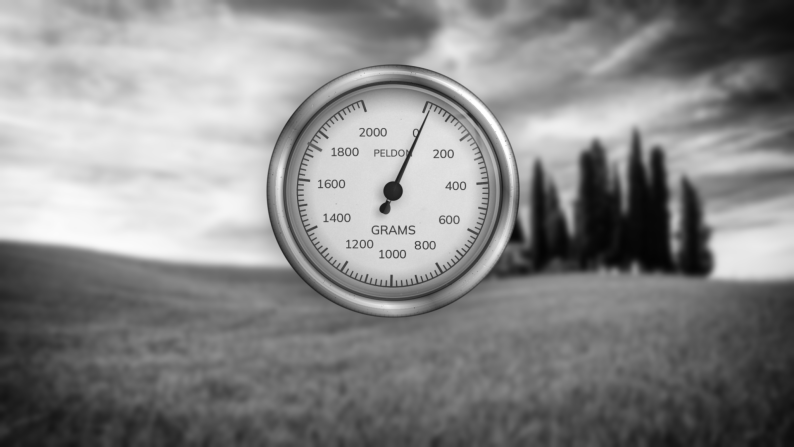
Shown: 20 g
